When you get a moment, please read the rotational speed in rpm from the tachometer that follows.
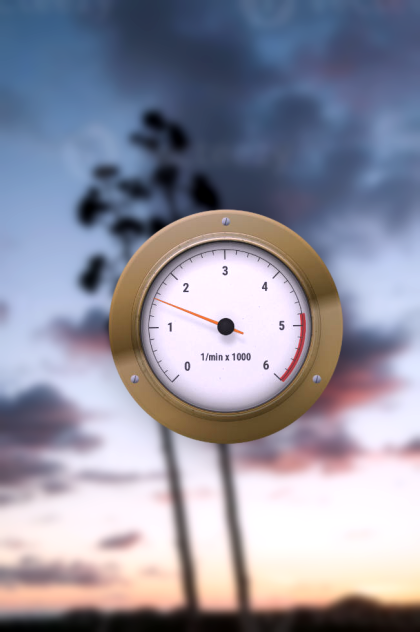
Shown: 1500 rpm
